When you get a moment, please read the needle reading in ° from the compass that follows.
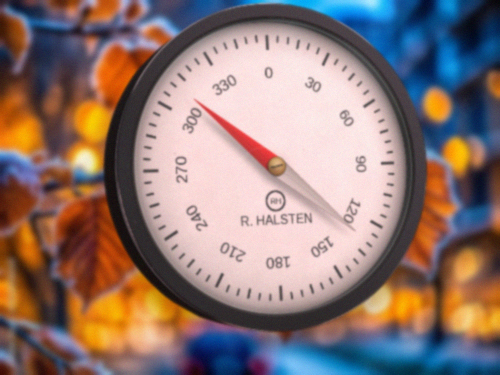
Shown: 310 °
